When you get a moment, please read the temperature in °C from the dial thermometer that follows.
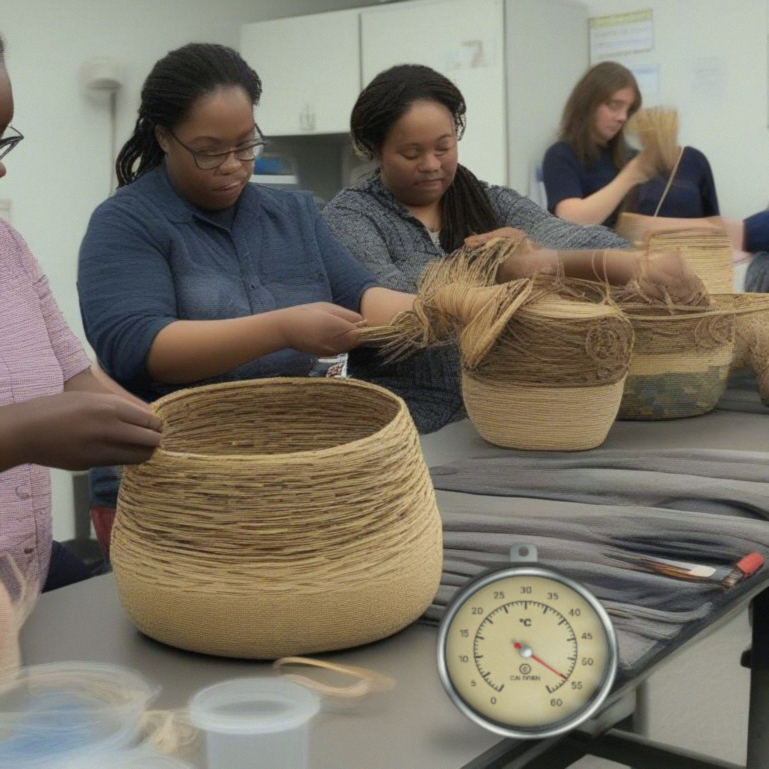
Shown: 55 °C
